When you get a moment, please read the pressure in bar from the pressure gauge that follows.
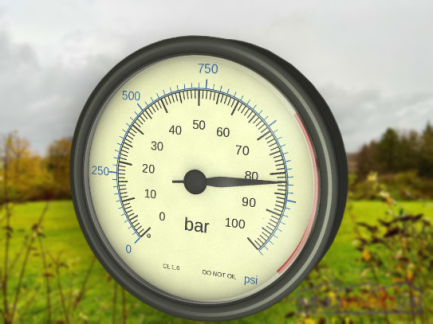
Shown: 82 bar
